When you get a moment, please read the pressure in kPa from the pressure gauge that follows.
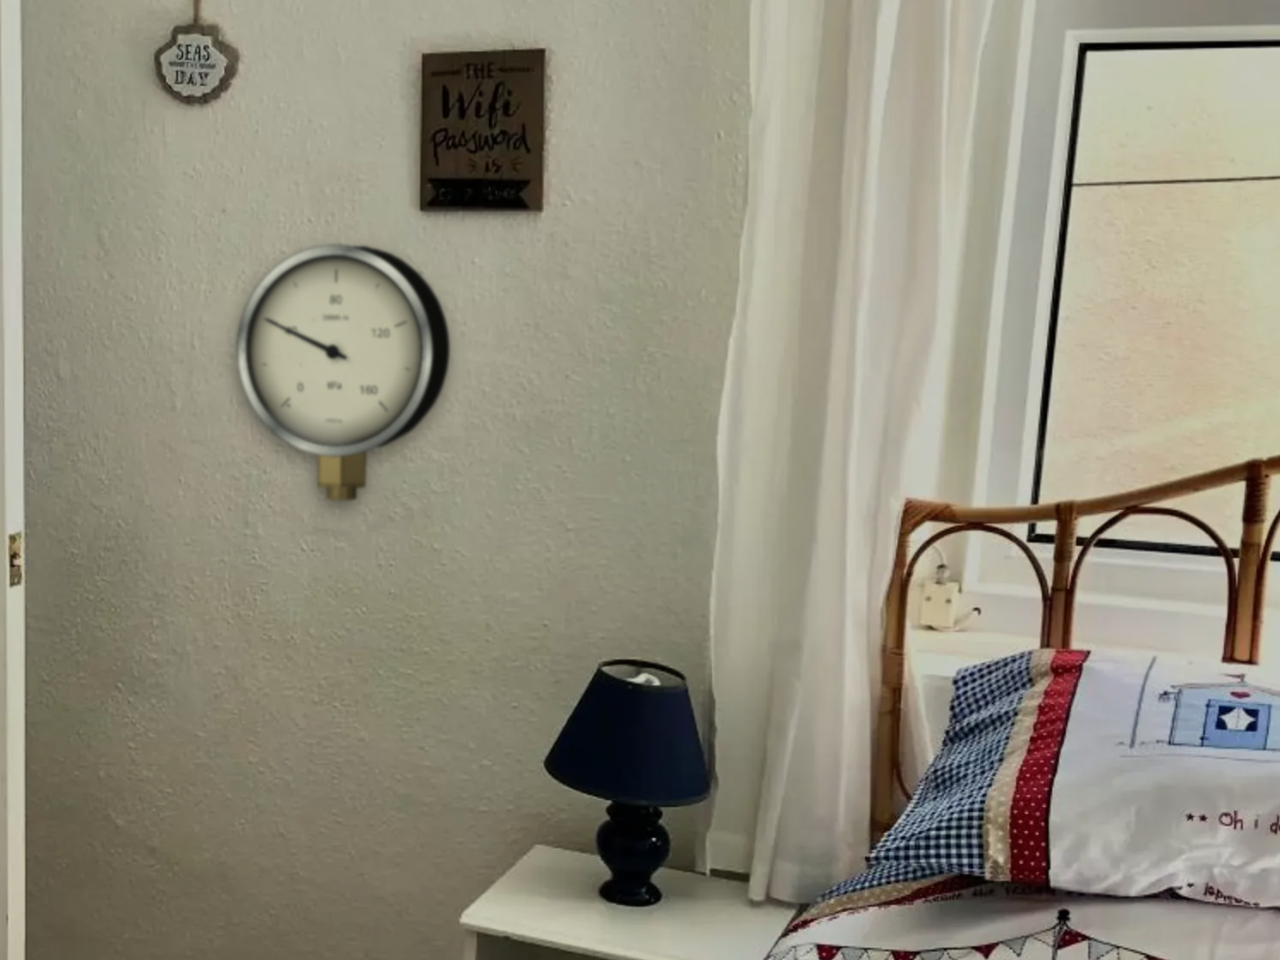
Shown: 40 kPa
